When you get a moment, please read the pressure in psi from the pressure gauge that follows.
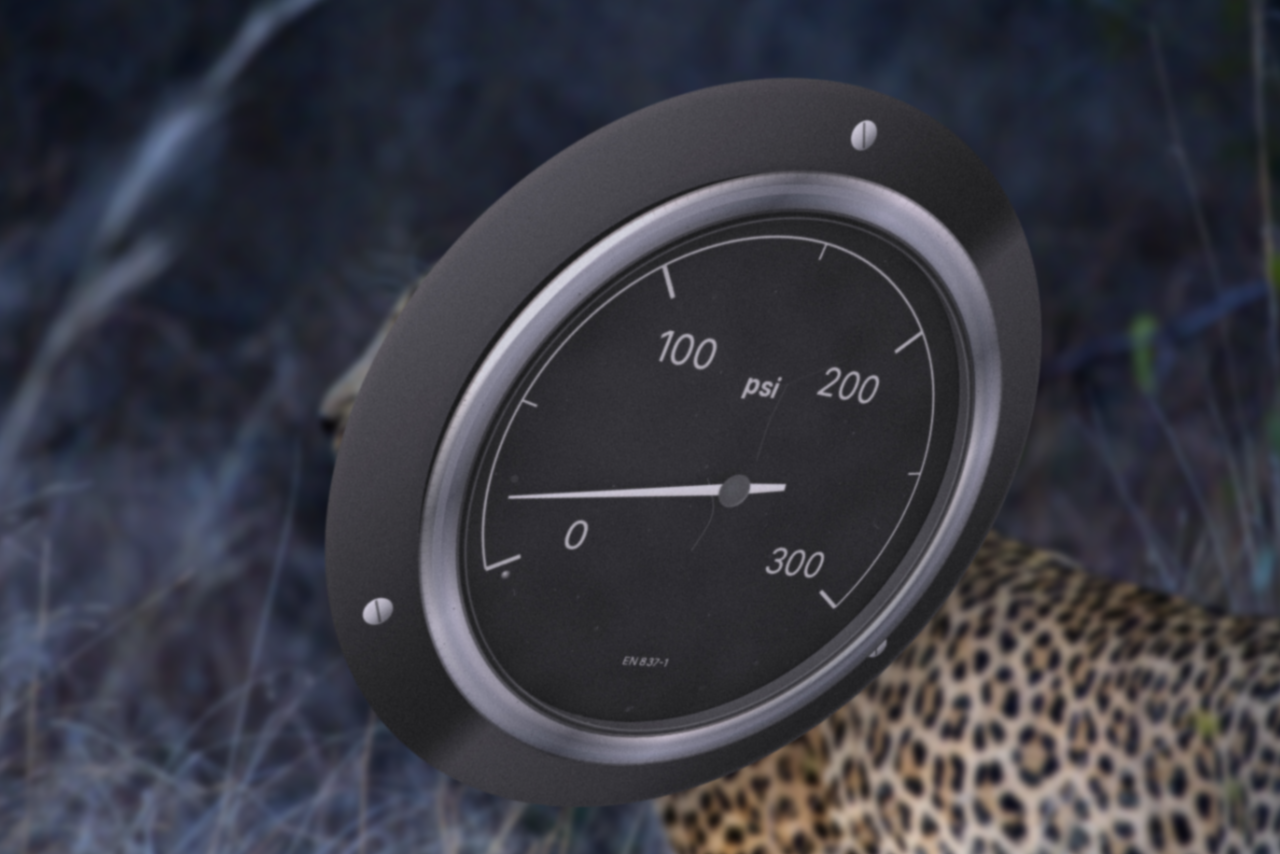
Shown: 25 psi
